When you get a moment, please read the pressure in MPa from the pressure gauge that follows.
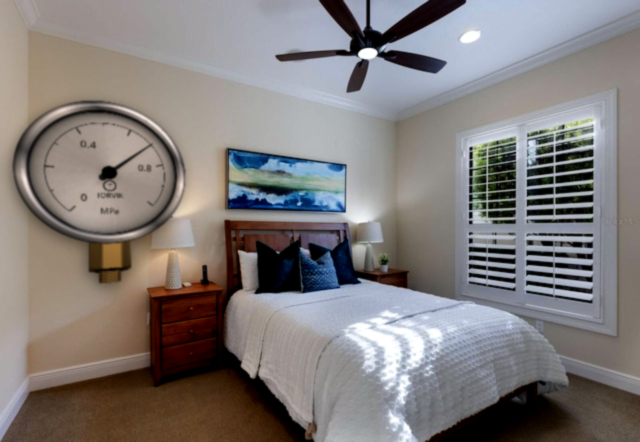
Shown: 0.7 MPa
